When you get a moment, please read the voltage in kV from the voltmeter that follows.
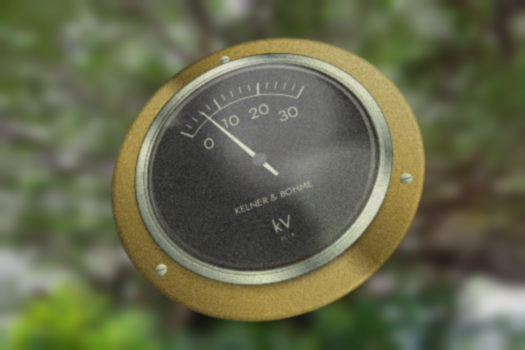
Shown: 6 kV
